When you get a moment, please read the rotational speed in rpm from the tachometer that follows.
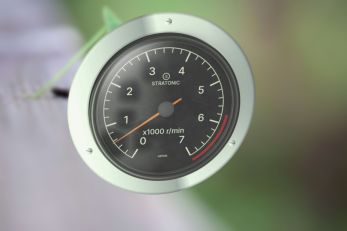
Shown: 600 rpm
